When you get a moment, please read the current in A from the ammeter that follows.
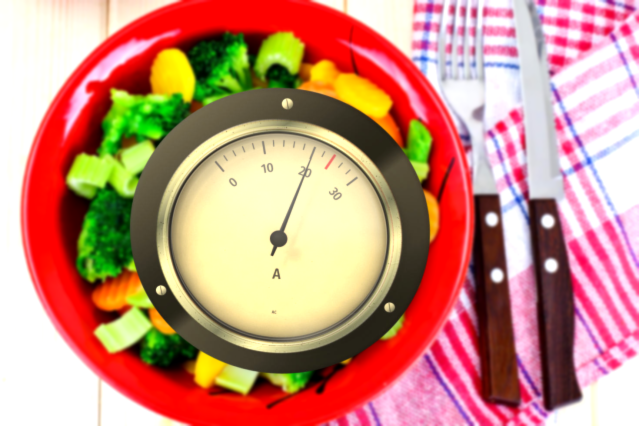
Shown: 20 A
